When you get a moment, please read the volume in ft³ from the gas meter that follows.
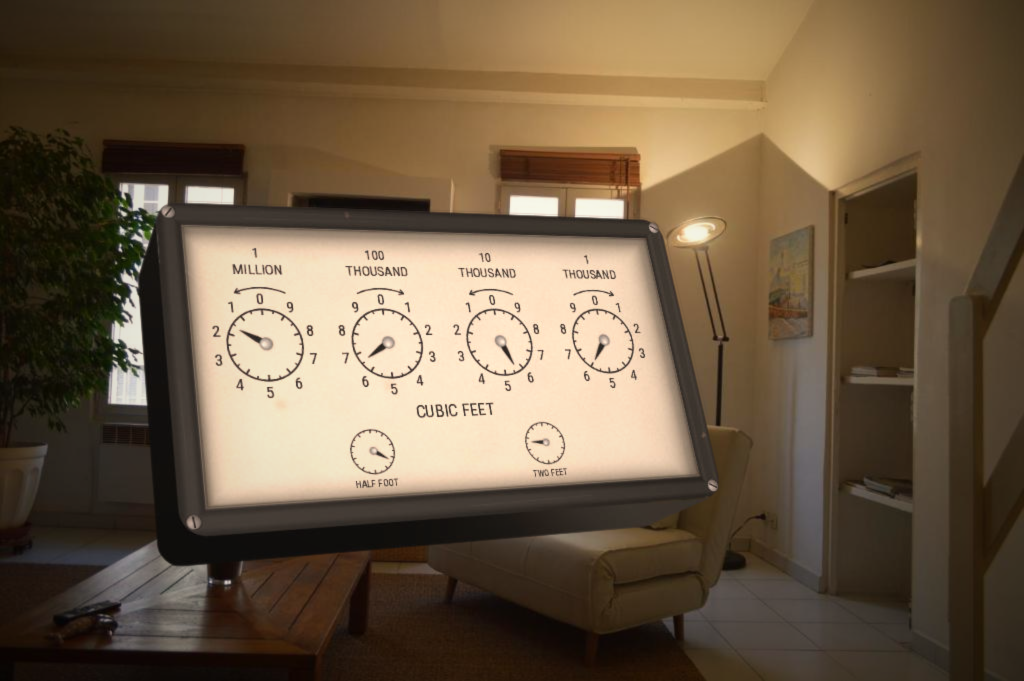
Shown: 165600 ft³
